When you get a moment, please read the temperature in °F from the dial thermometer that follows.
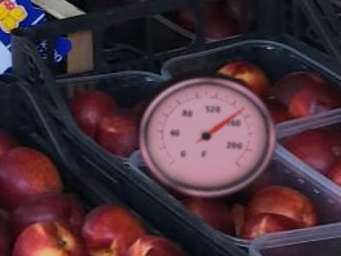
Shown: 150 °F
